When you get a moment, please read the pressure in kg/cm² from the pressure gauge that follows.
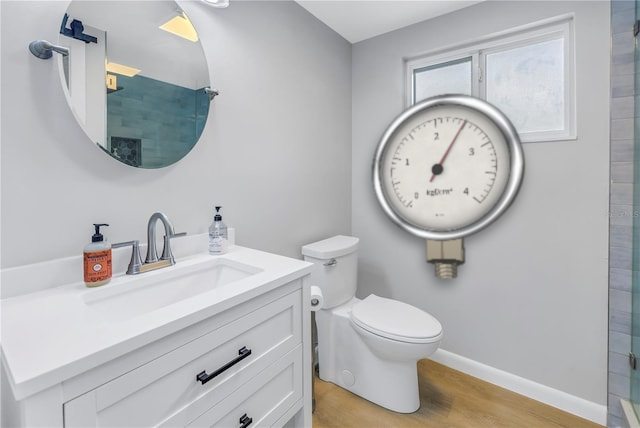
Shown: 2.5 kg/cm²
